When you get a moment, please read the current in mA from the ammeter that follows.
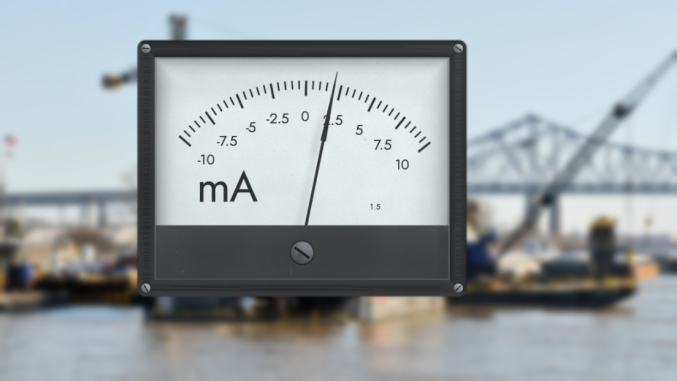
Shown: 2 mA
